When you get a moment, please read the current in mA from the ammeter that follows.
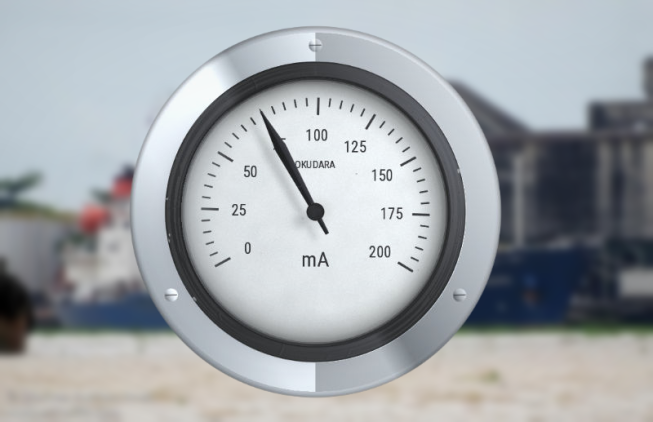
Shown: 75 mA
